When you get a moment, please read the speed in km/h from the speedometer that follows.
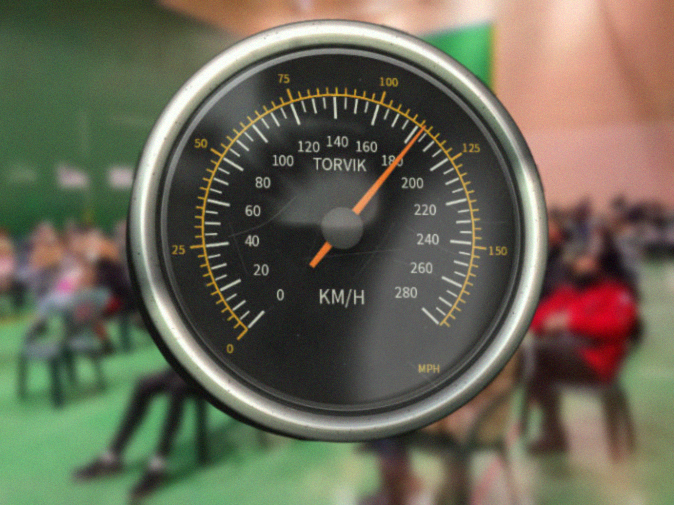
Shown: 182.5 km/h
